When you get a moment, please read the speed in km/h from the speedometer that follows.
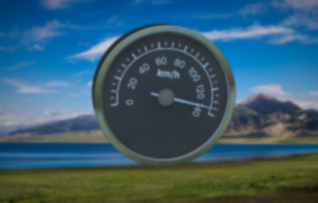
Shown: 135 km/h
